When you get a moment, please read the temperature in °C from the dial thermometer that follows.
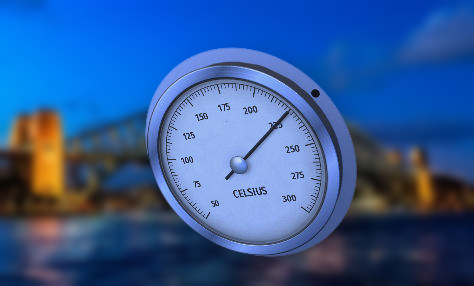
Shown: 225 °C
